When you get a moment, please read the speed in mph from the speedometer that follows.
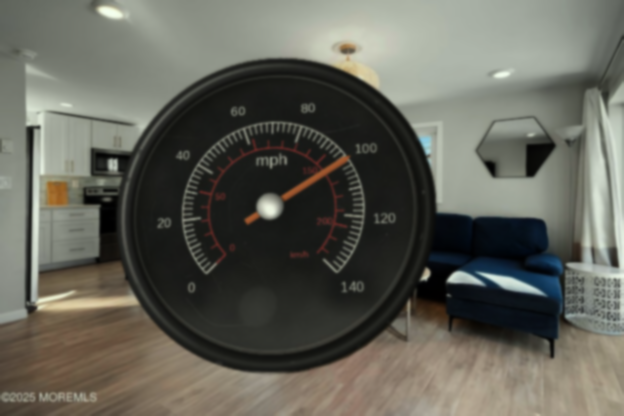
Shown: 100 mph
